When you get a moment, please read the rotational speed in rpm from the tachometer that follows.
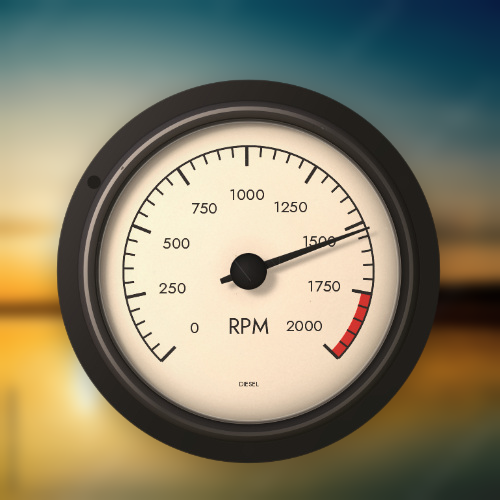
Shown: 1525 rpm
